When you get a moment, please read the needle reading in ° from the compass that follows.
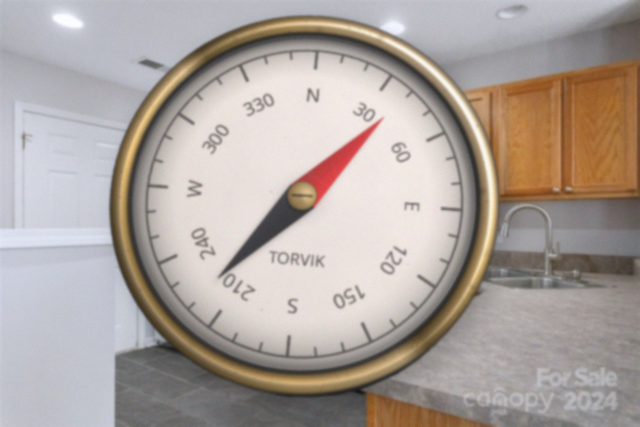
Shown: 40 °
